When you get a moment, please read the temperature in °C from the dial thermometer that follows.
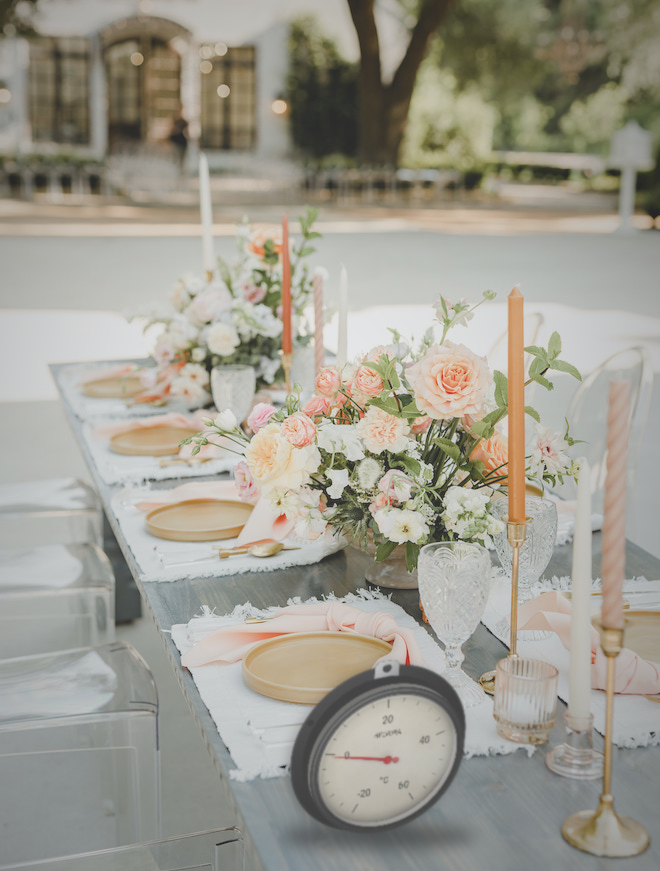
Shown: 0 °C
